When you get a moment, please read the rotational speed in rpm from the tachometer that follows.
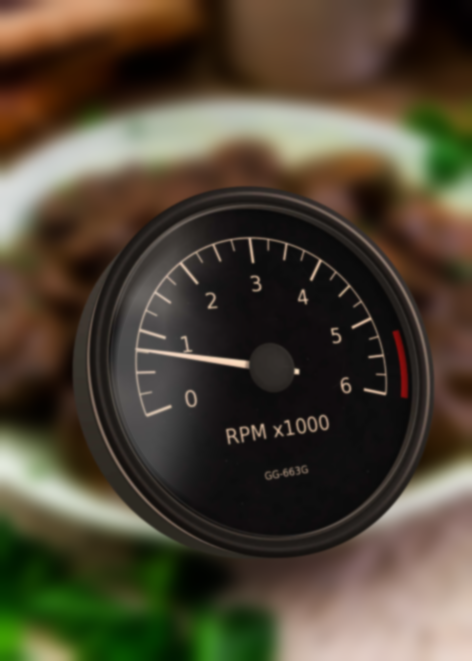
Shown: 750 rpm
